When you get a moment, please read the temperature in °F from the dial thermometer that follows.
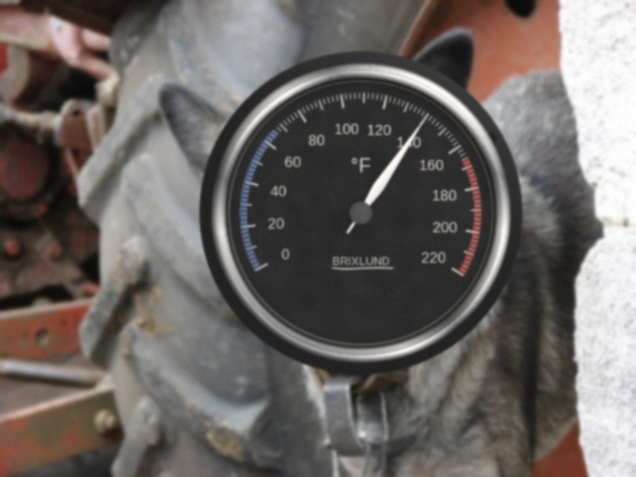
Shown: 140 °F
